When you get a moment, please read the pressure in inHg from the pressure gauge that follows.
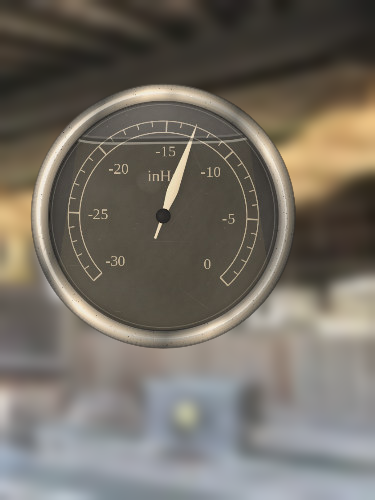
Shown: -13 inHg
